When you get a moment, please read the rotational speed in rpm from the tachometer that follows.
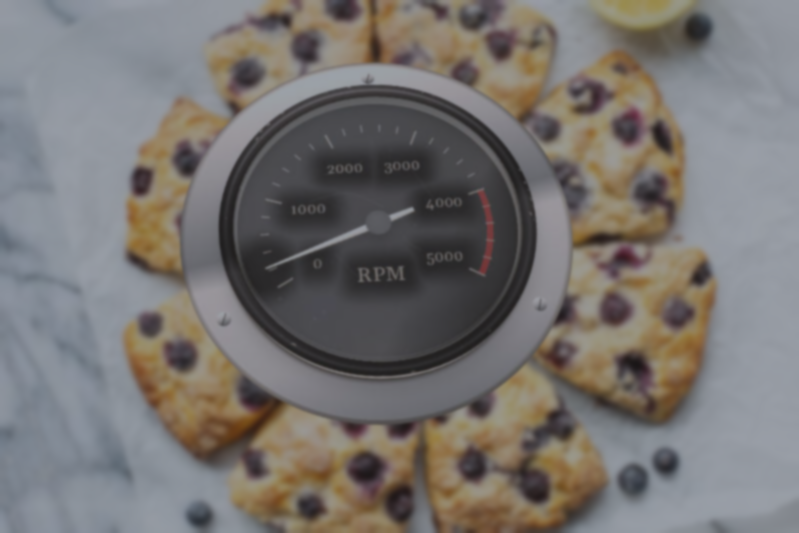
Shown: 200 rpm
